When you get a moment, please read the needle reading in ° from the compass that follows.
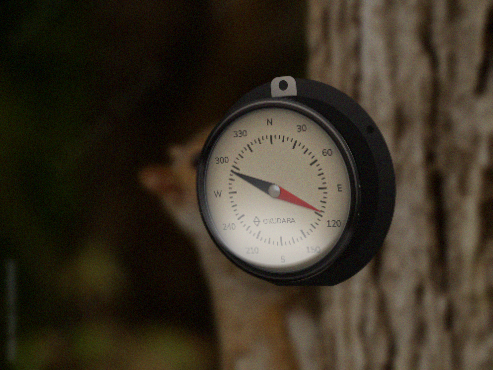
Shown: 115 °
